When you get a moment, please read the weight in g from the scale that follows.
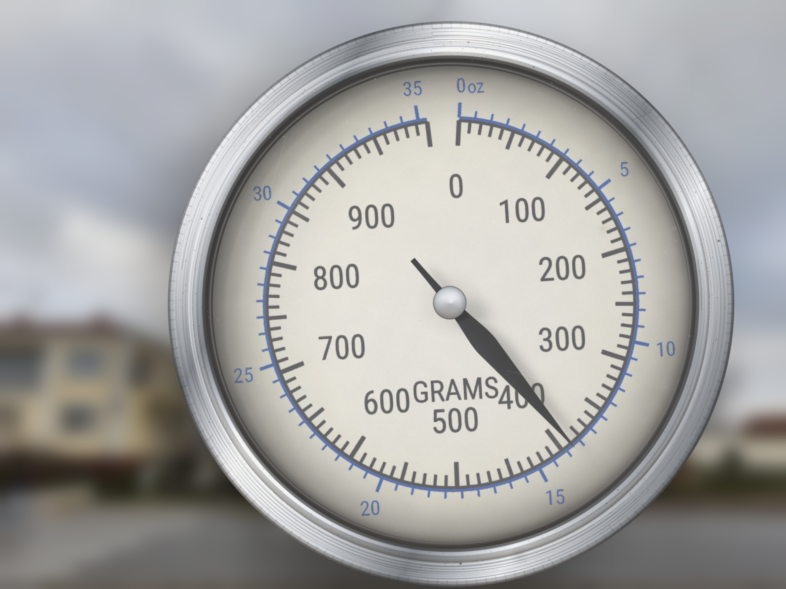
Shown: 390 g
